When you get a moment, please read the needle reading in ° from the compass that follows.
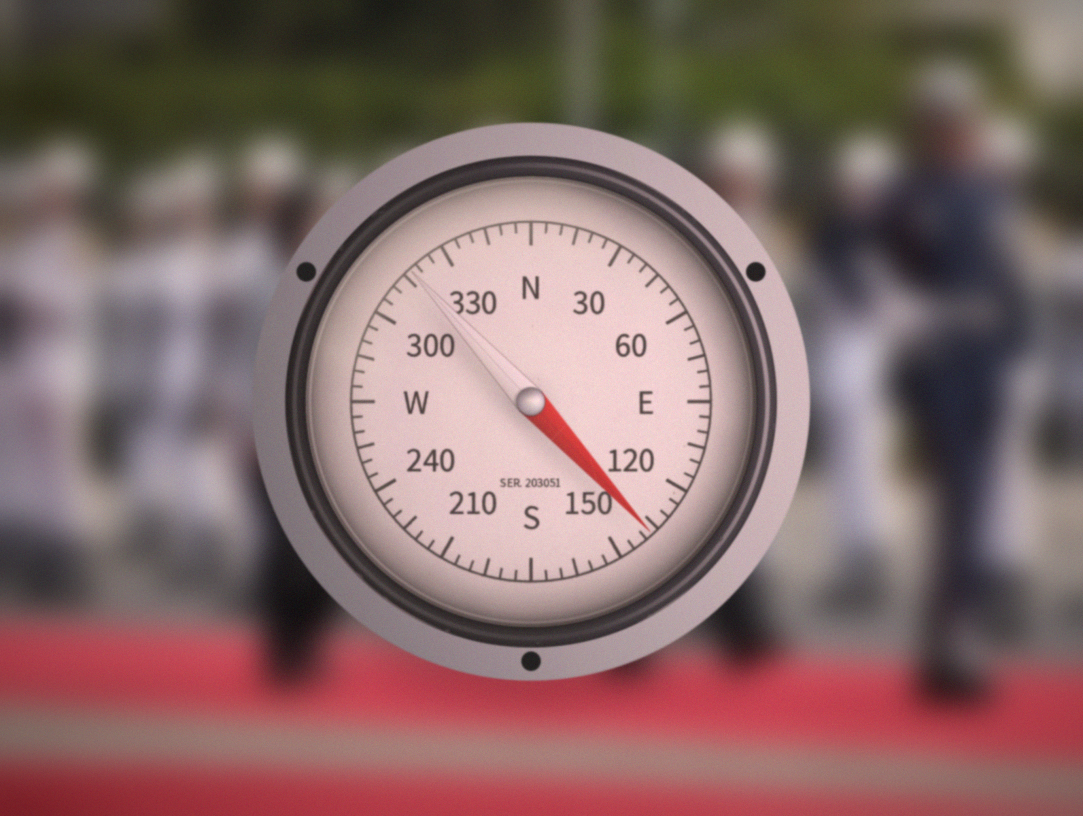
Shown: 137.5 °
